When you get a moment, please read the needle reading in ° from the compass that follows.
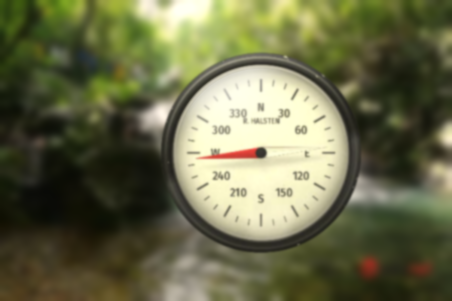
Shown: 265 °
